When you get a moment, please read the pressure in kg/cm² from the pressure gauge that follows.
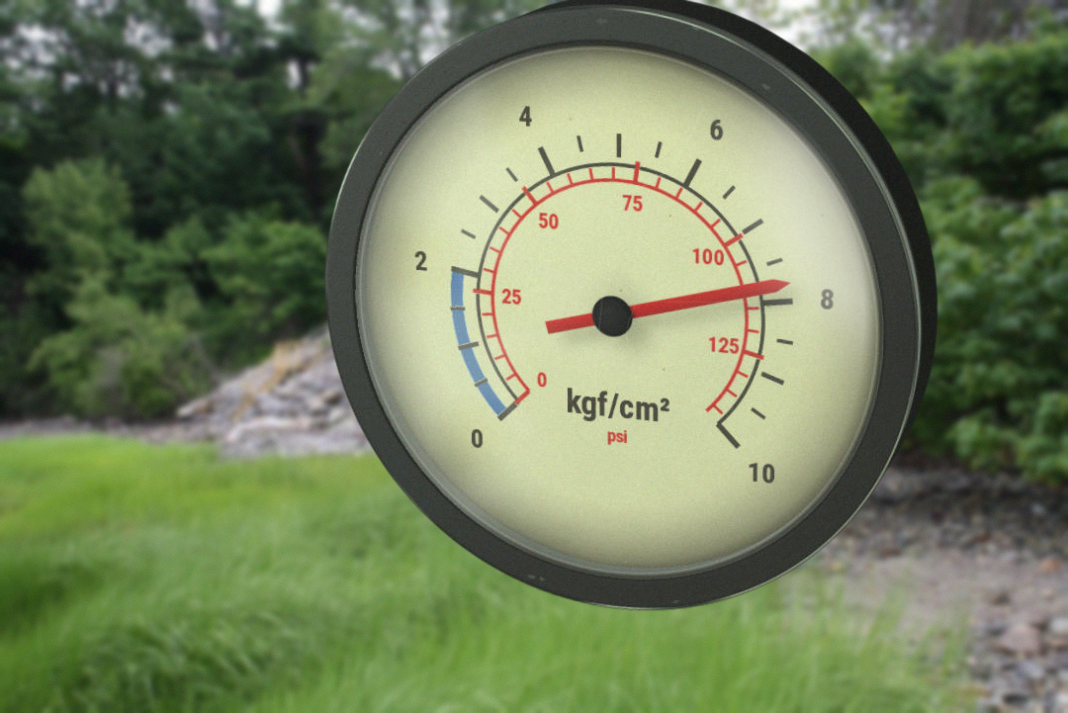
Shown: 7.75 kg/cm²
